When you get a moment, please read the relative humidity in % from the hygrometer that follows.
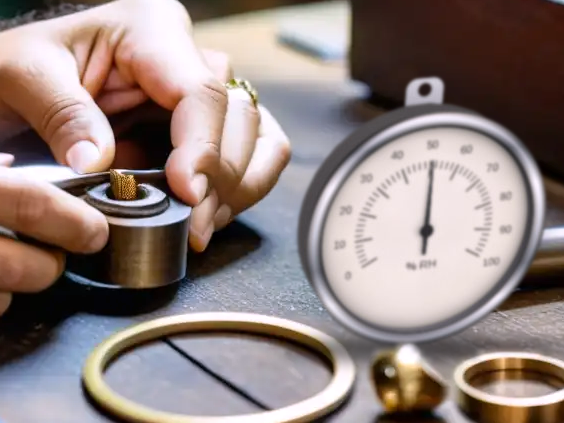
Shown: 50 %
